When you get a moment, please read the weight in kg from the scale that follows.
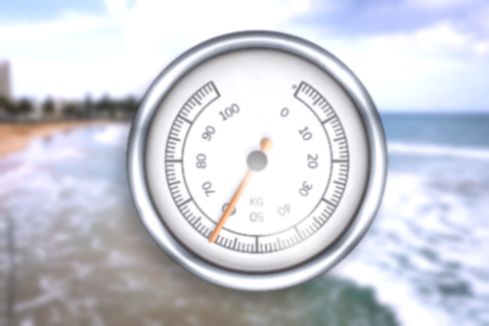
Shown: 60 kg
